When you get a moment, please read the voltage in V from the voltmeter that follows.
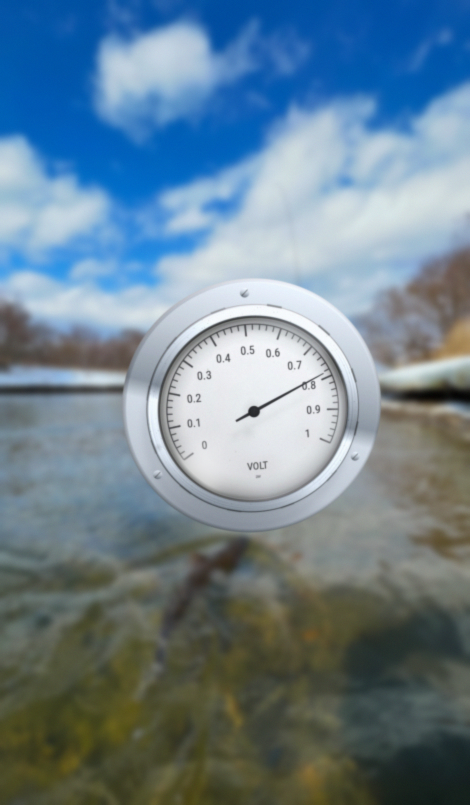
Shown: 0.78 V
